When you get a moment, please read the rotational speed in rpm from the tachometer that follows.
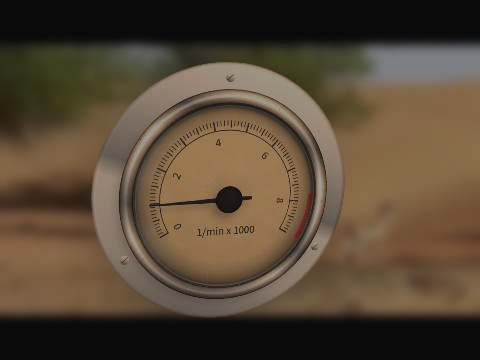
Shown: 1000 rpm
